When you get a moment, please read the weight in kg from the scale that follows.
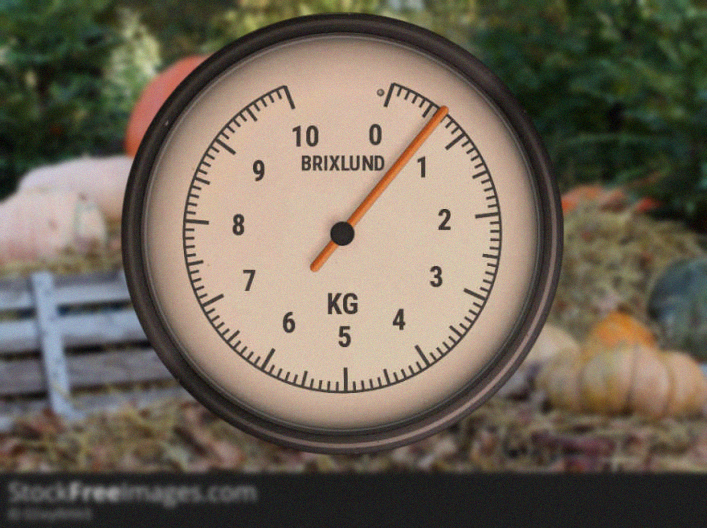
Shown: 0.65 kg
